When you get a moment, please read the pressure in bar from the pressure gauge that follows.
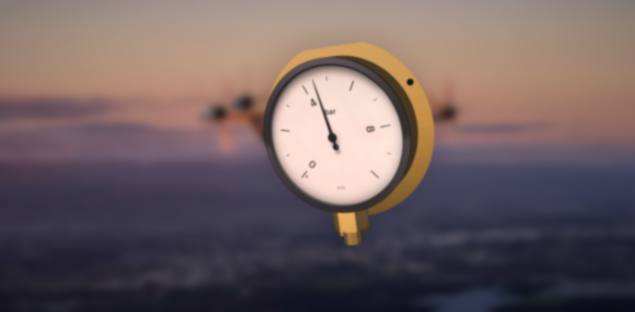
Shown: 4.5 bar
